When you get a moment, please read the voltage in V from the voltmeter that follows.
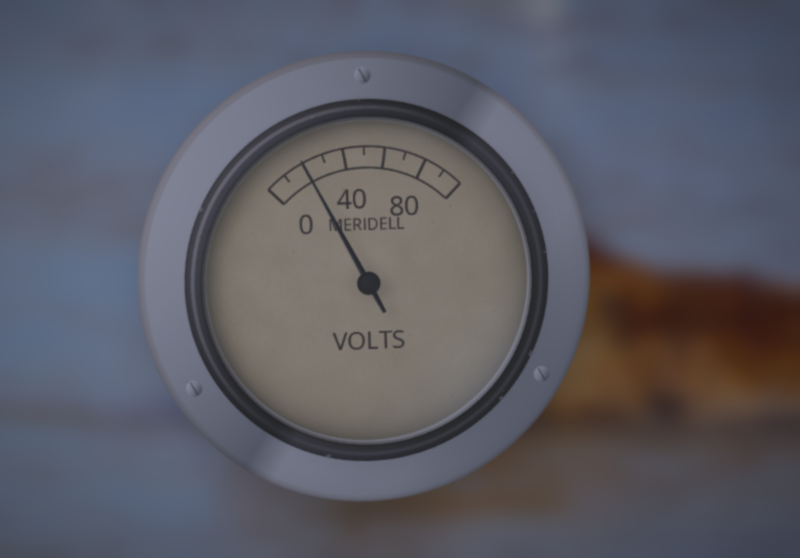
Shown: 20 V
